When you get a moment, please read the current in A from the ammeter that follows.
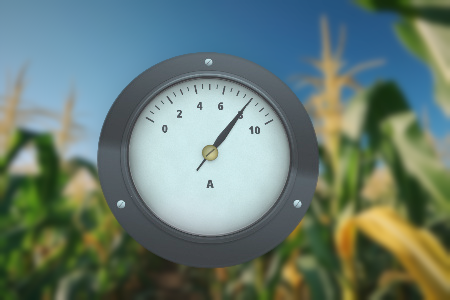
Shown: 8 A
